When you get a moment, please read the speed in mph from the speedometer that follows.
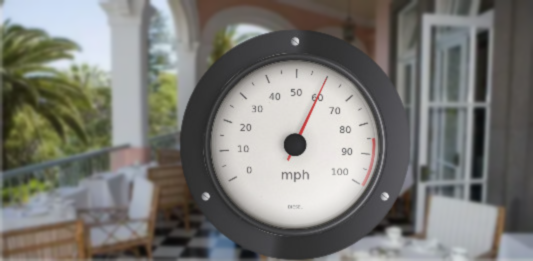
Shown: 60 mph
